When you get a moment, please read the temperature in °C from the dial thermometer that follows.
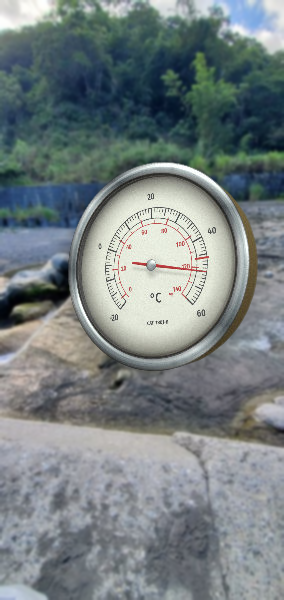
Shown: 50 °C
